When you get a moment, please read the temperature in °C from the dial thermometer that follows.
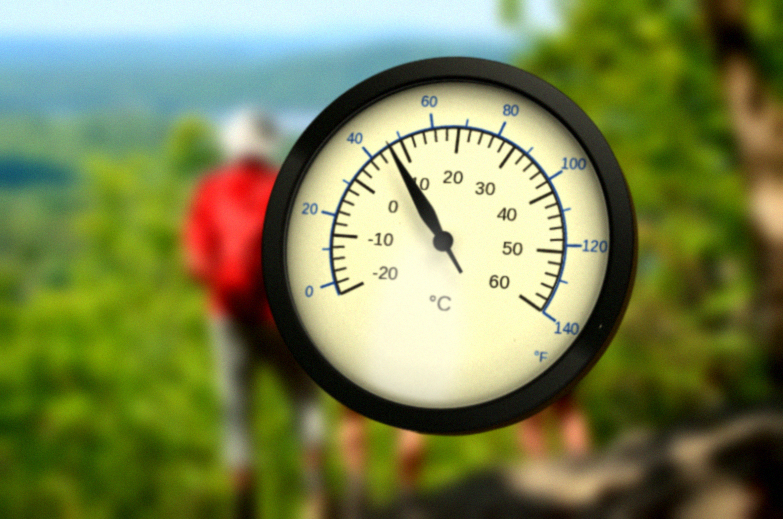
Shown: 8 °C
